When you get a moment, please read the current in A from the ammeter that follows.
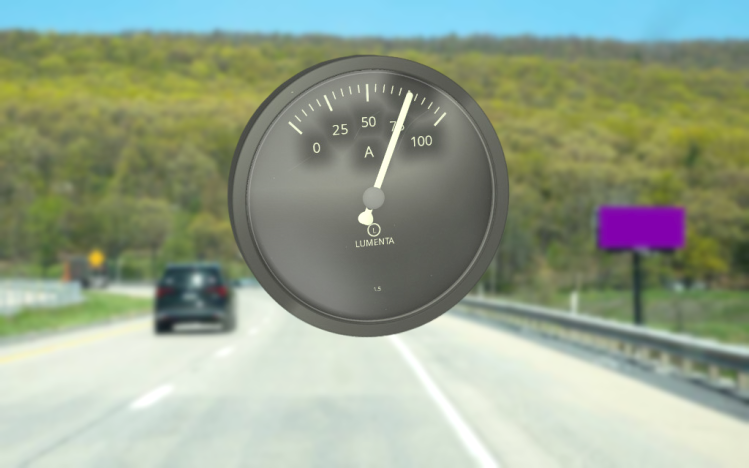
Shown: 75 A
